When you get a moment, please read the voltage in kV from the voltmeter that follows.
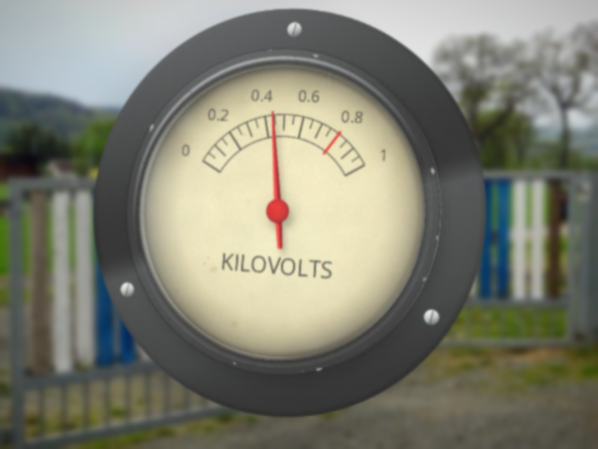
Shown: 0.45 kV
